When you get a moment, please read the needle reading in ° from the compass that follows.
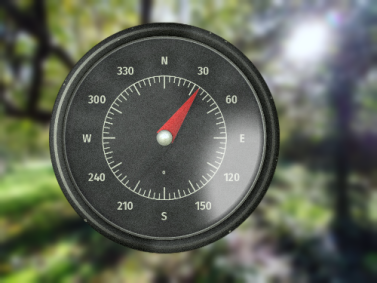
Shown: 35 °
